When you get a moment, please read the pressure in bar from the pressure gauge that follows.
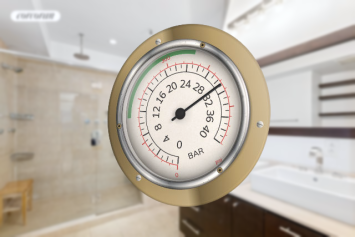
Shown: 31 bar
